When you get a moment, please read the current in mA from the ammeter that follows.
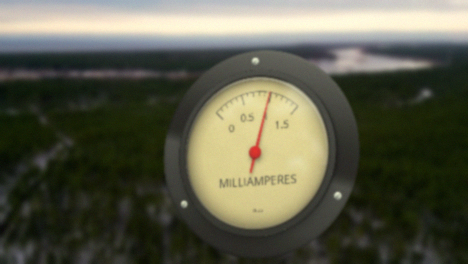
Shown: 1 mA
